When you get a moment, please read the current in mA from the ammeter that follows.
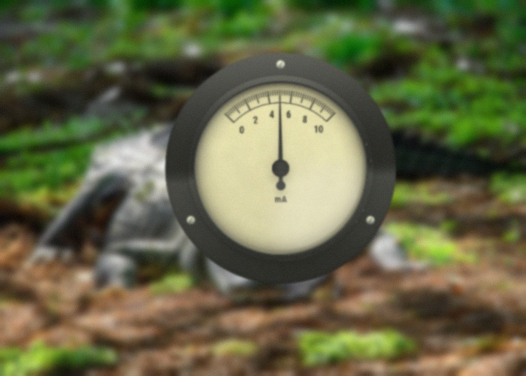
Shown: 5 mA
